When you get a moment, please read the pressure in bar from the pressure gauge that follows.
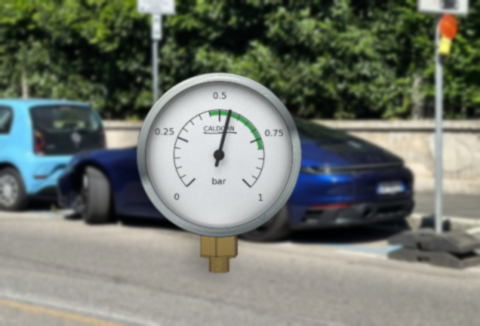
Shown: 0.55 bar
